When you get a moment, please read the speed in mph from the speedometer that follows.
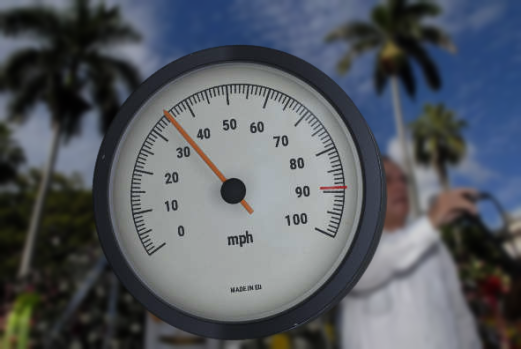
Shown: 35 mph
